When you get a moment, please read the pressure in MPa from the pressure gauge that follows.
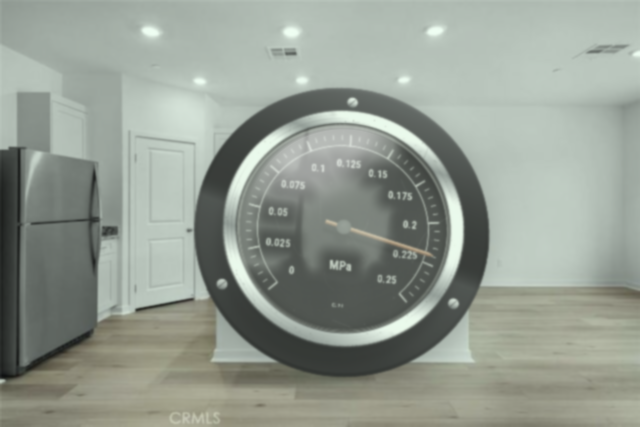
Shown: 0.22 MPa
